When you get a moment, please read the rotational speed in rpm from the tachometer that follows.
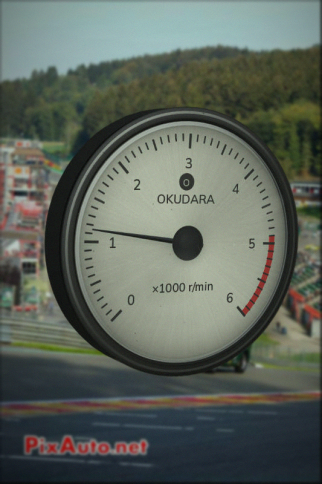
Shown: 1150 rpm
